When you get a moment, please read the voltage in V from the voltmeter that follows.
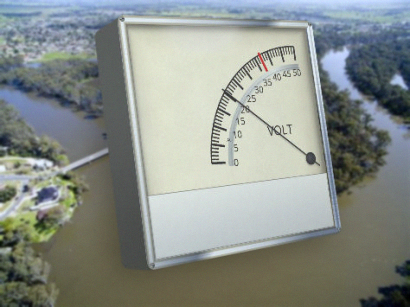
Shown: 20 V
